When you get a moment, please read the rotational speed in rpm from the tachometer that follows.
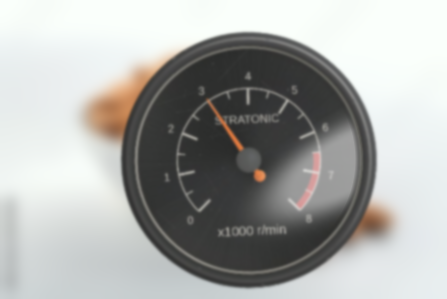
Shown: 3000 rpm
